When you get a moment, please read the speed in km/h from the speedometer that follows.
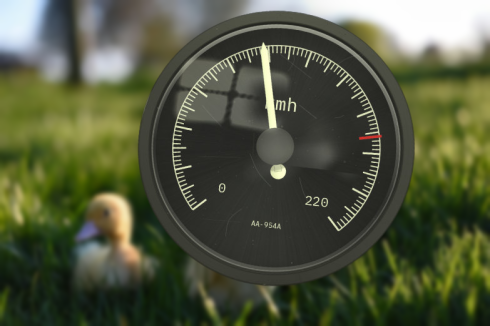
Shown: 98 km/h
